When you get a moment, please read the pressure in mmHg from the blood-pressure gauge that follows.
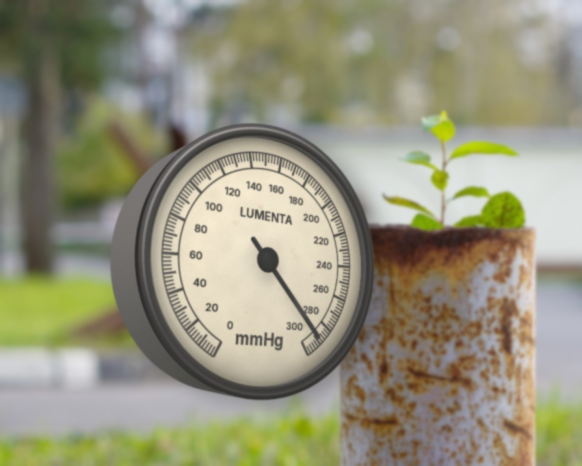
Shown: 290 mmHg
